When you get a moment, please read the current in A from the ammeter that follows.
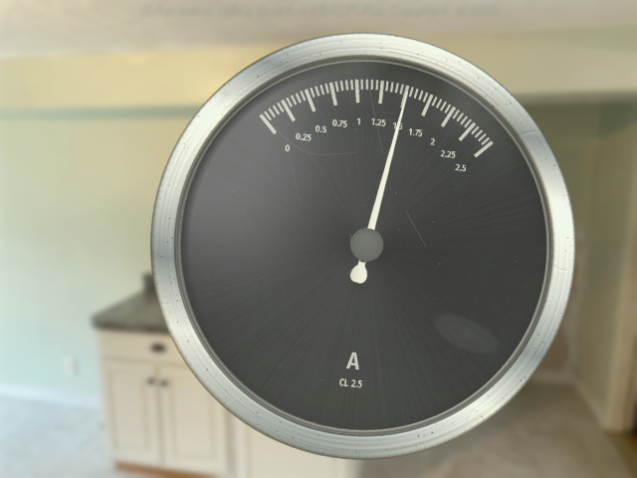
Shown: 1.5 A
